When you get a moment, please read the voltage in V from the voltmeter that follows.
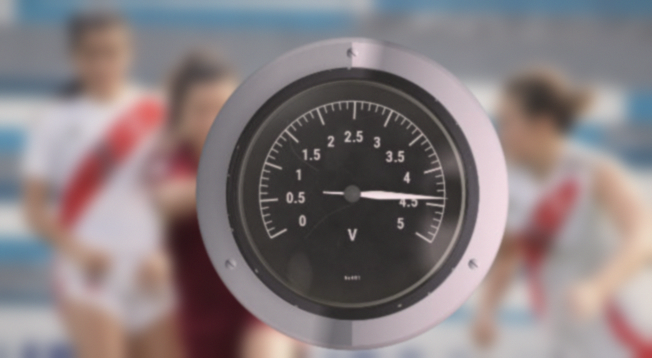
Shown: 4.4 V
